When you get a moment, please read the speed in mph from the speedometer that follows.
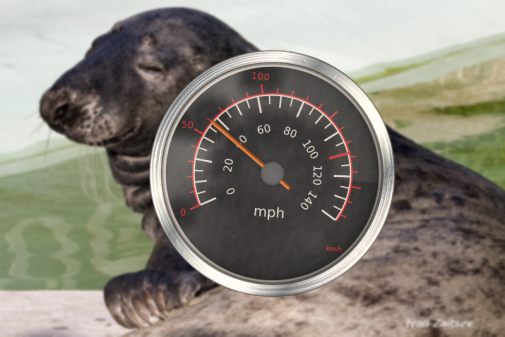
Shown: 37.5 mph
